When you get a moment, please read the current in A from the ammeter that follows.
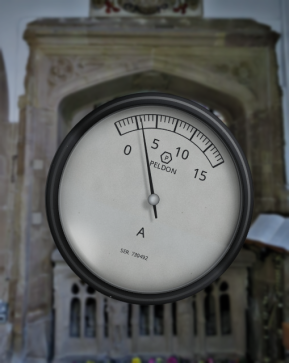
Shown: 3 A
